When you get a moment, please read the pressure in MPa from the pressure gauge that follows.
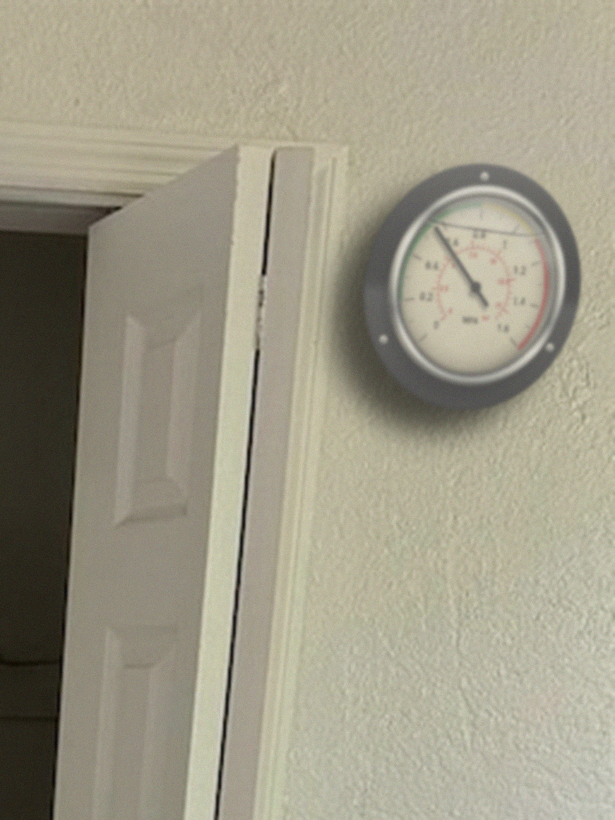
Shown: 0.55 MPa
